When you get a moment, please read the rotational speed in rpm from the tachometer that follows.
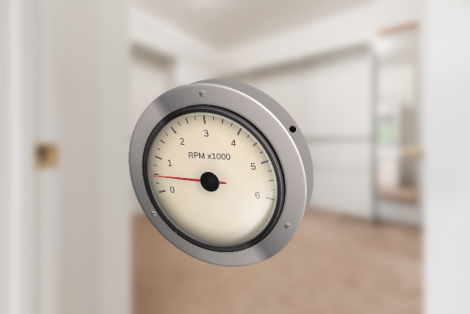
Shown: 500 rpm
